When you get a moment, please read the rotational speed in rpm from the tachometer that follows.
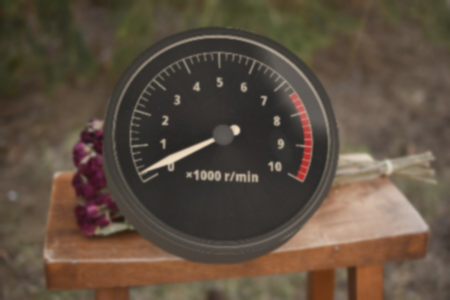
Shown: 200 rpm
